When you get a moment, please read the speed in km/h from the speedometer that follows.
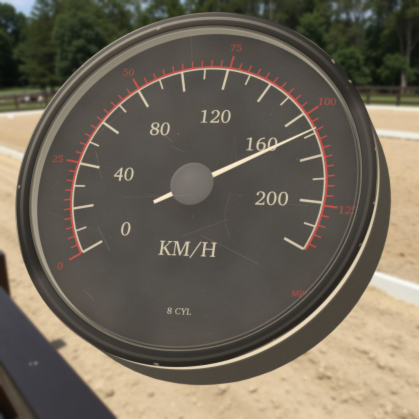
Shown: 170 km/h
